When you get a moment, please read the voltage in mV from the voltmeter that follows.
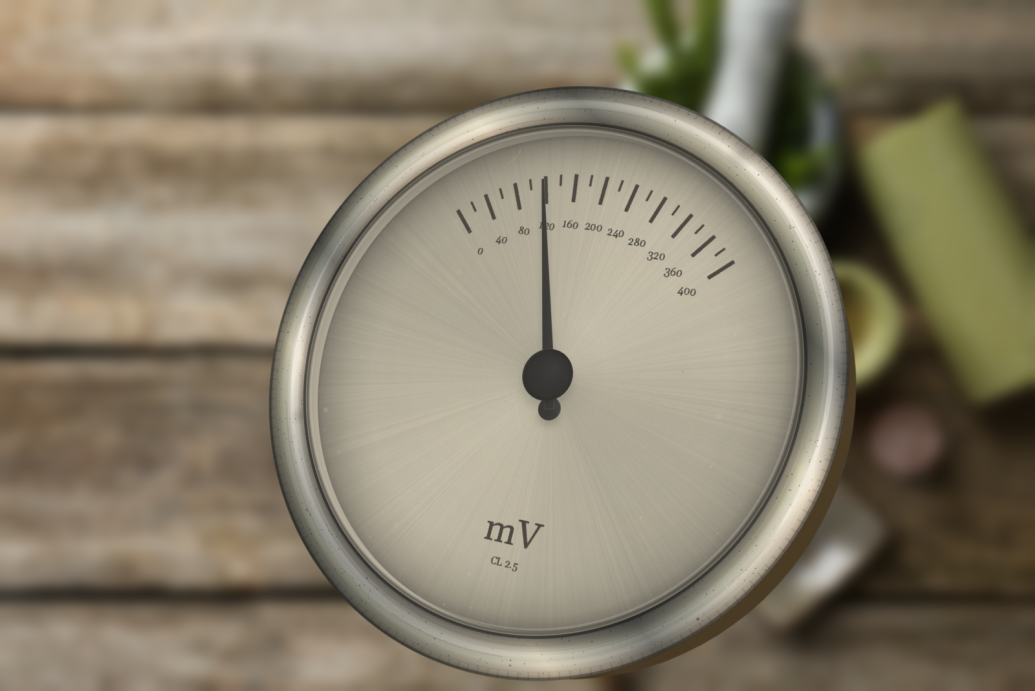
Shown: 120 mV
